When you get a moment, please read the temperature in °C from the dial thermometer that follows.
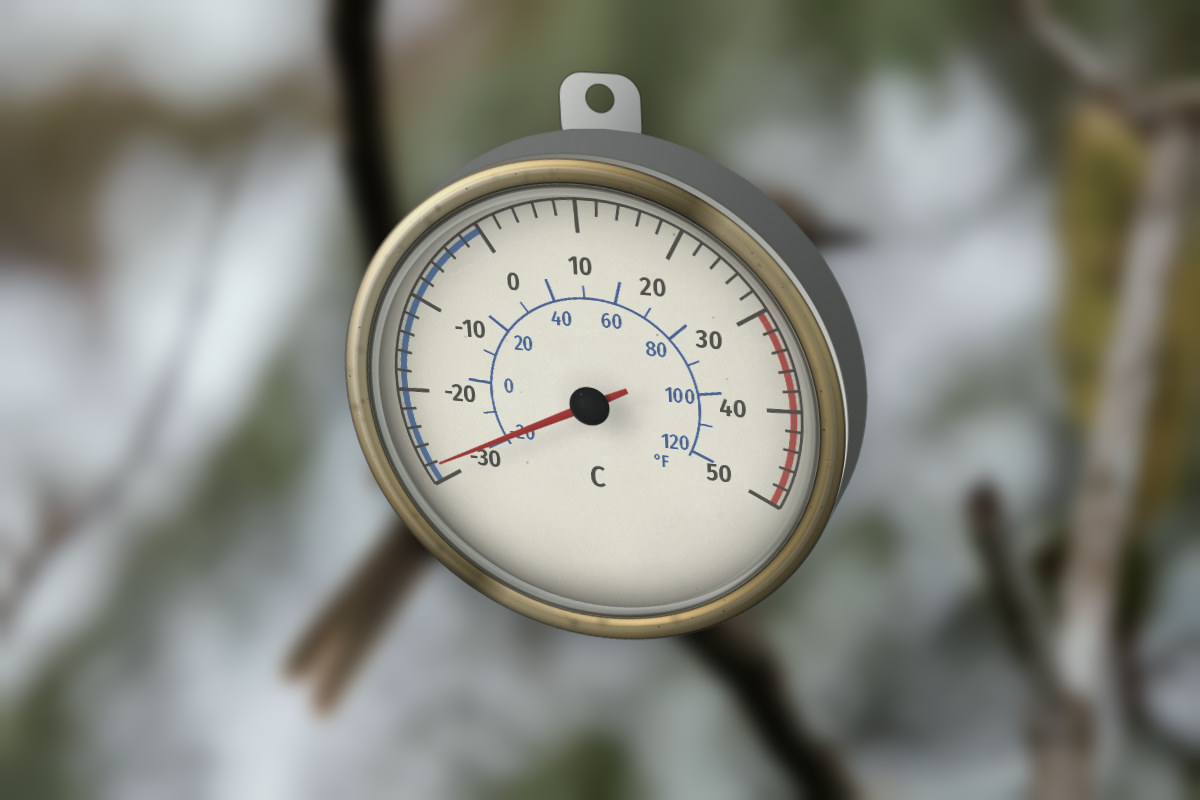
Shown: -28 °C
